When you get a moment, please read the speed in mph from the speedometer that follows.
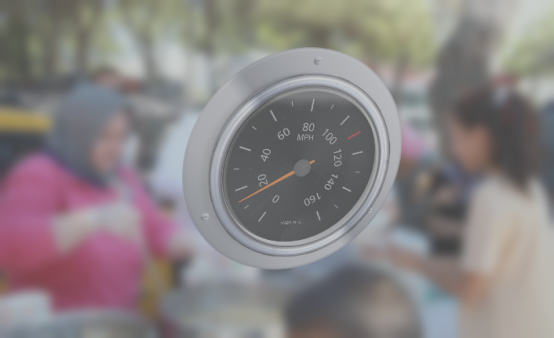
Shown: 15 mph
